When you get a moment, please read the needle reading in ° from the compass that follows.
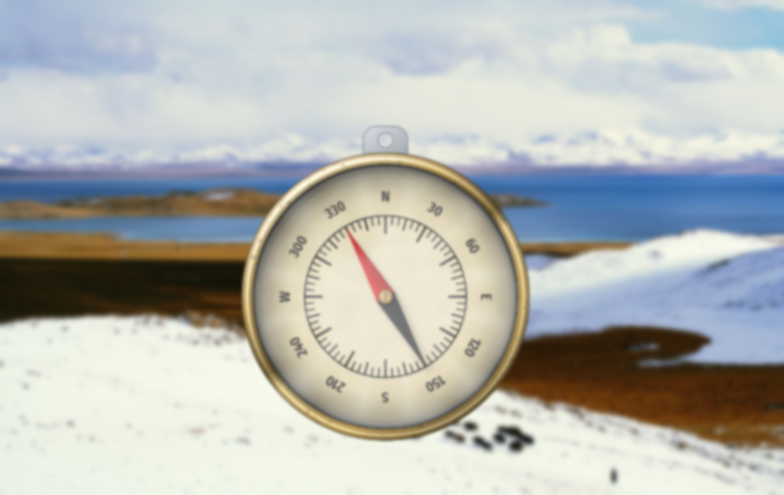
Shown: 330 °
